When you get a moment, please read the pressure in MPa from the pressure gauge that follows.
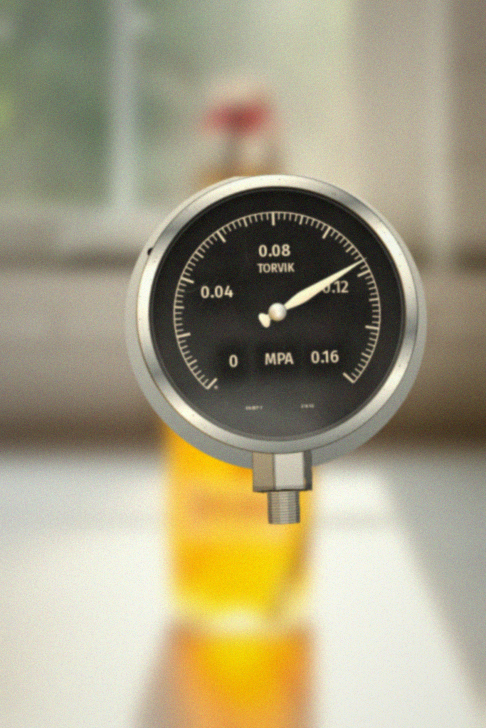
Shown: 0.116 MPa
